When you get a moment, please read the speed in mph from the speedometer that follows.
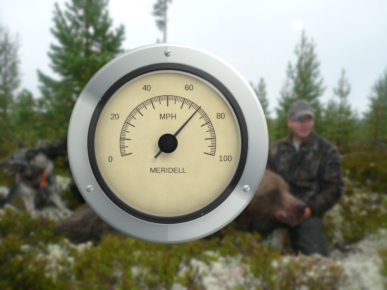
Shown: 70 mph
